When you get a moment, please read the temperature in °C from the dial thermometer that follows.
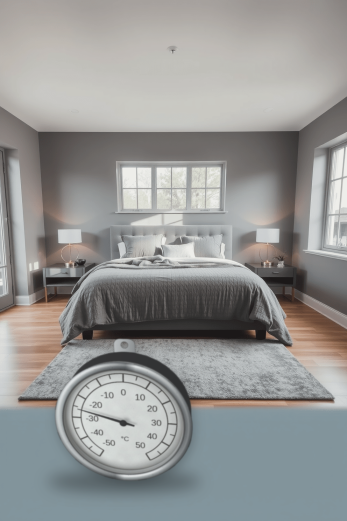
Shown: -25 °C
